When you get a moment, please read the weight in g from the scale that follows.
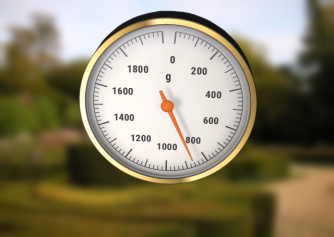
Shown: 860 g
